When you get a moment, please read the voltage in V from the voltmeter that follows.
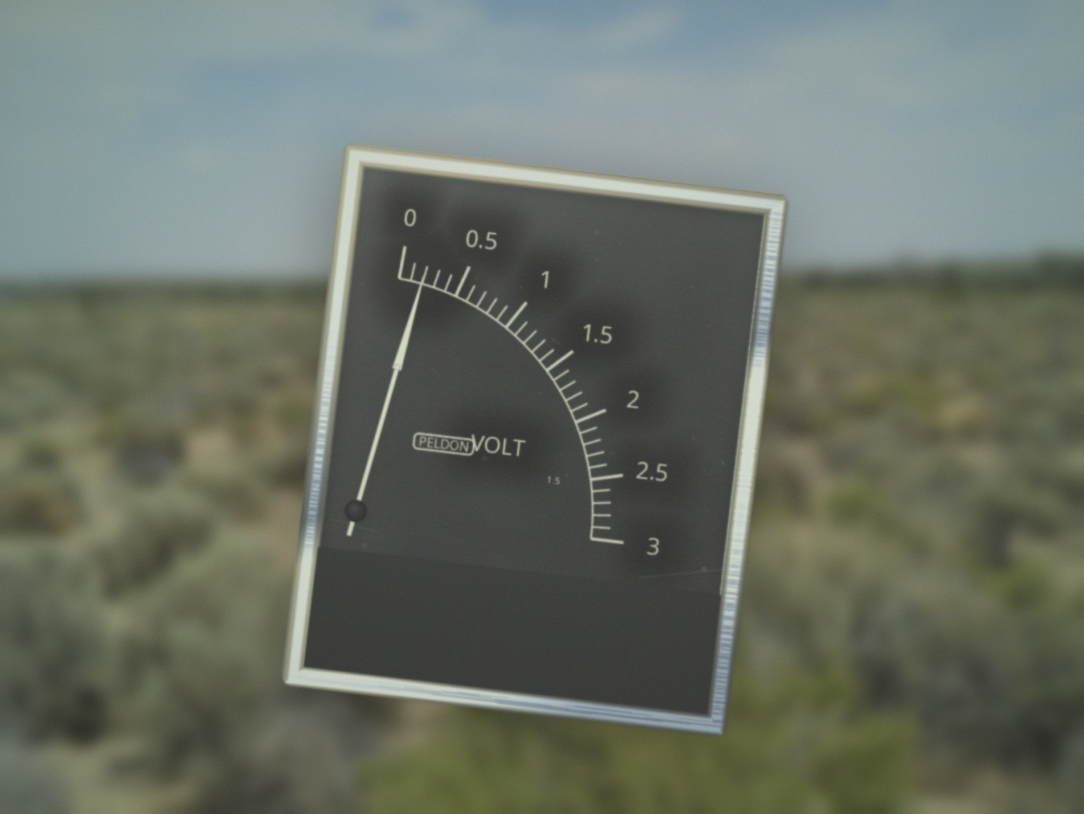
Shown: 0.2 V
